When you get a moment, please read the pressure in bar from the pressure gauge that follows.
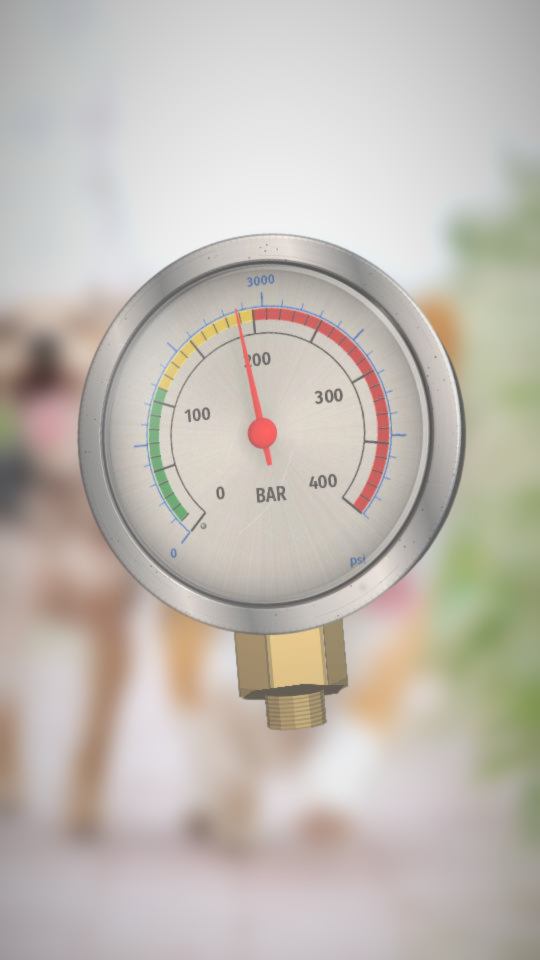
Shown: 190 bar
